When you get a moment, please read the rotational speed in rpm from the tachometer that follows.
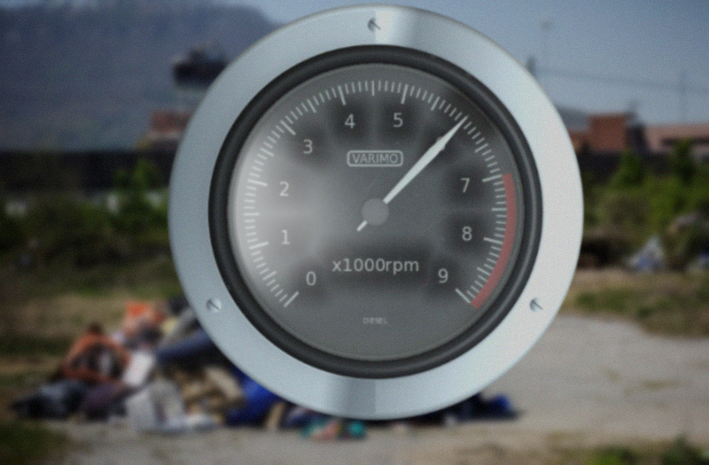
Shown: 6000 rpm
